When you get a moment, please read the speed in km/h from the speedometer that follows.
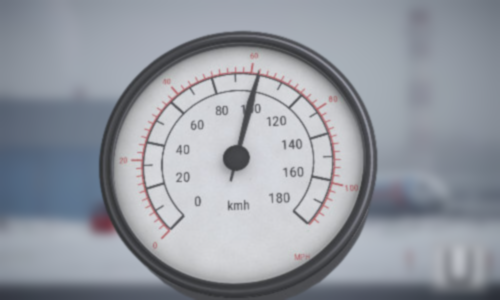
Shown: 100 km/h
